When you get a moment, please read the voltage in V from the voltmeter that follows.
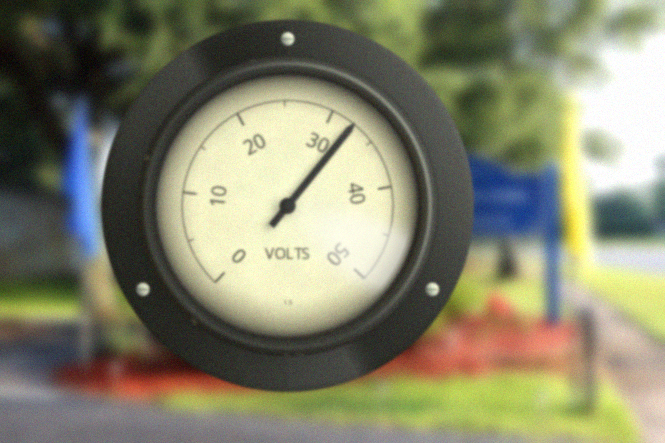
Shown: 32.5 V
